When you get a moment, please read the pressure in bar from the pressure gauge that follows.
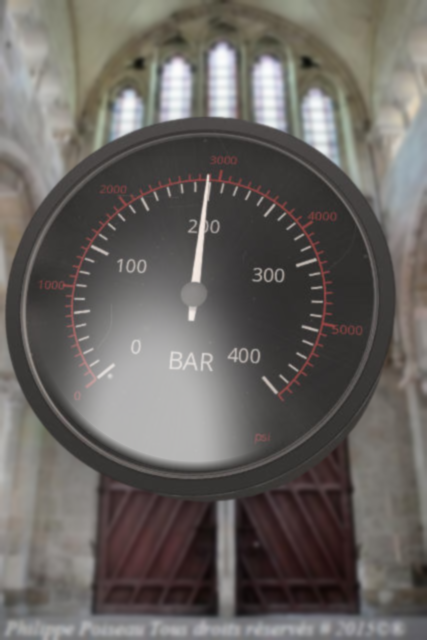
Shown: 200 bar
